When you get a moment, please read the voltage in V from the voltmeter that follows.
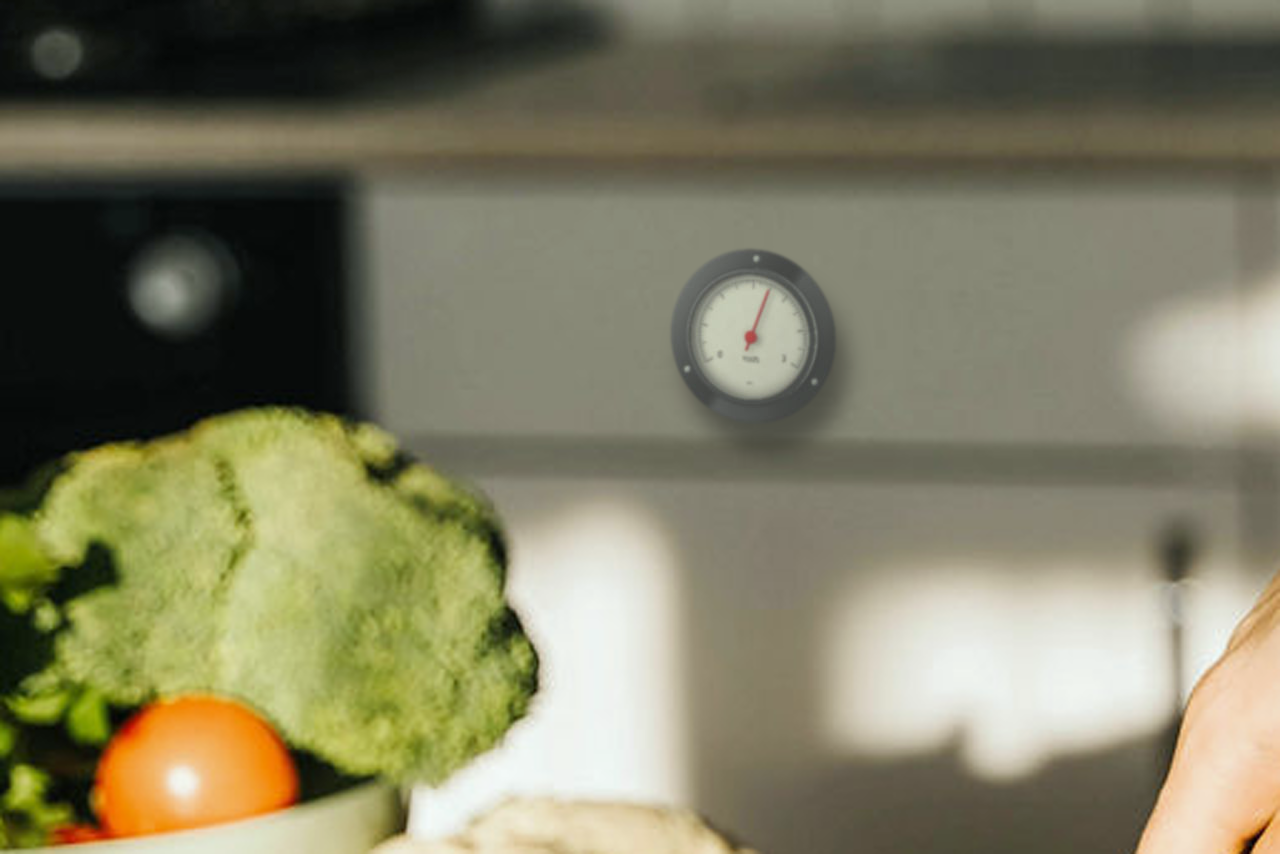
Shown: 1.75 V
